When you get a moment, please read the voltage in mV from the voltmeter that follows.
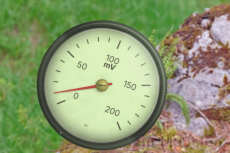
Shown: 10 mV
